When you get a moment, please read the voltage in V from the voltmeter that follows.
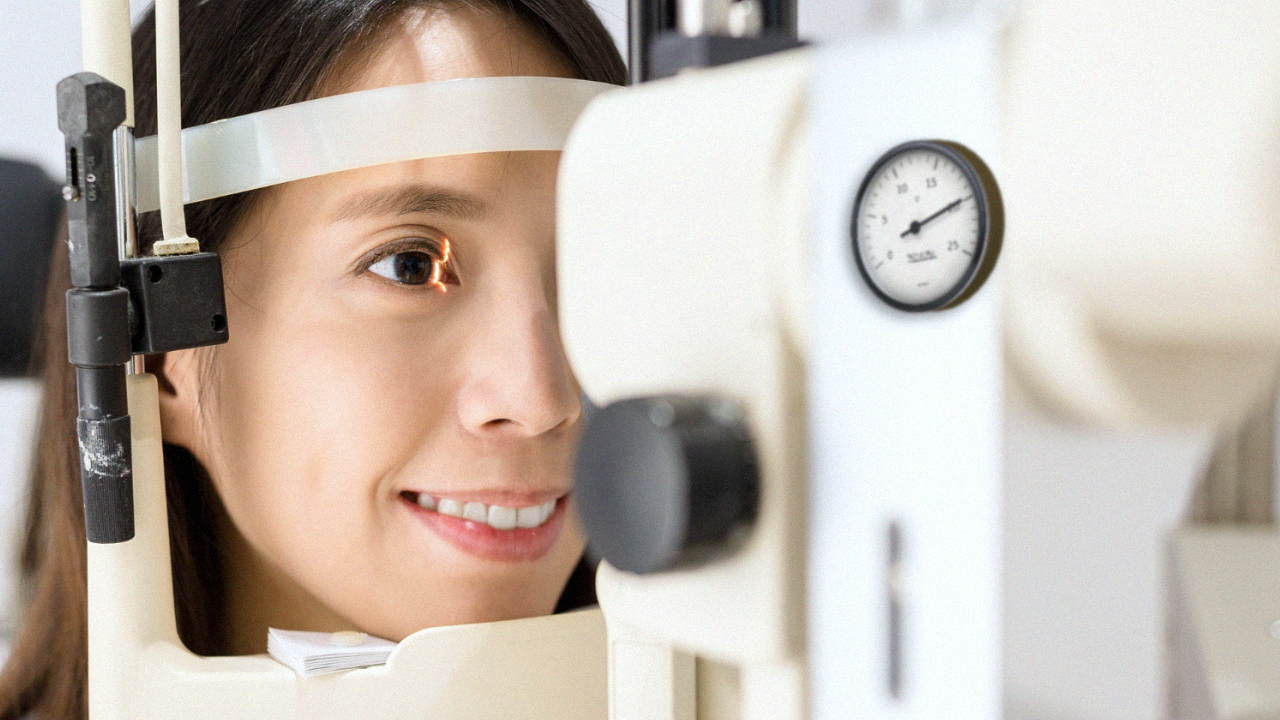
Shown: 20 V
